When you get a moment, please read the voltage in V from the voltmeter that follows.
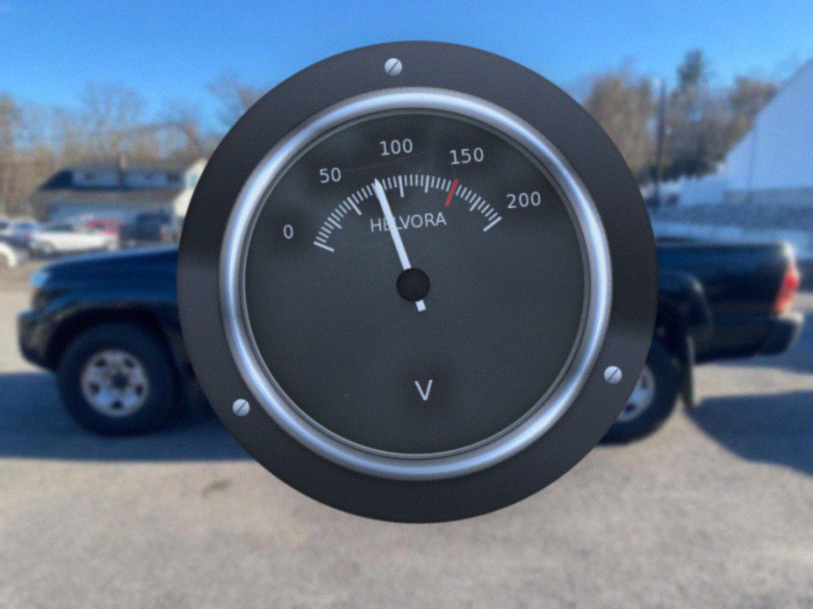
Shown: 80 V
